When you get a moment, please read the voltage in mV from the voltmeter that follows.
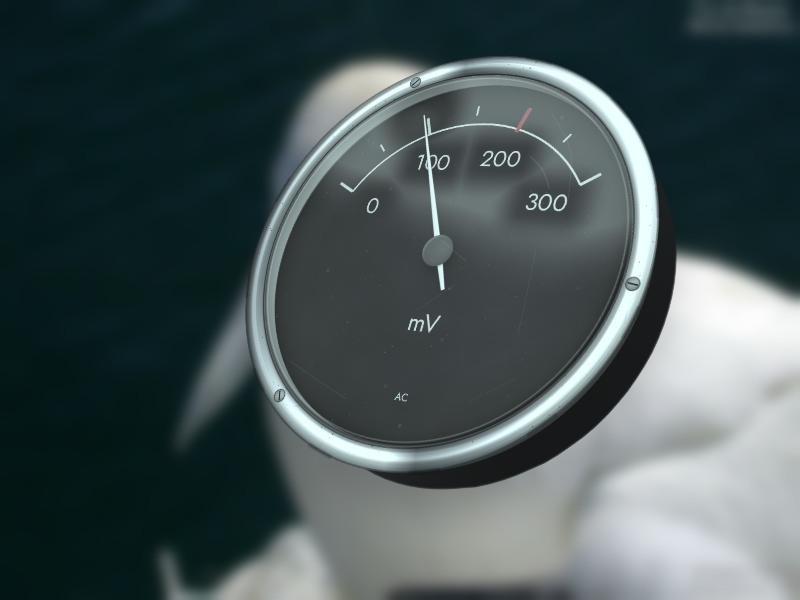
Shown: 100 mV
